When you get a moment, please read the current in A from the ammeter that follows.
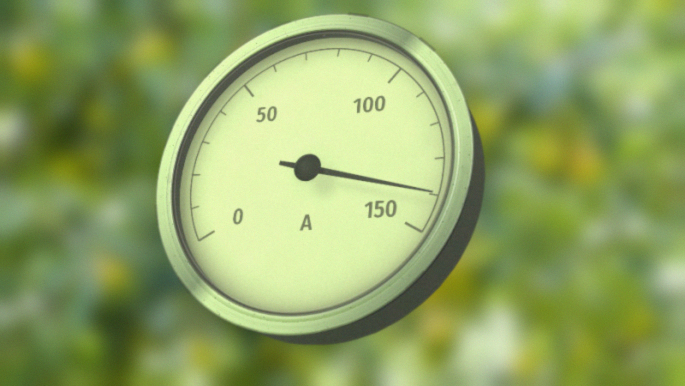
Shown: 140 A
